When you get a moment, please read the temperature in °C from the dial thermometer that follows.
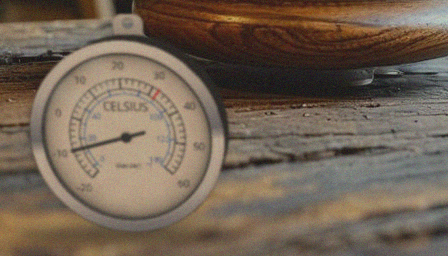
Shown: -10 °C
